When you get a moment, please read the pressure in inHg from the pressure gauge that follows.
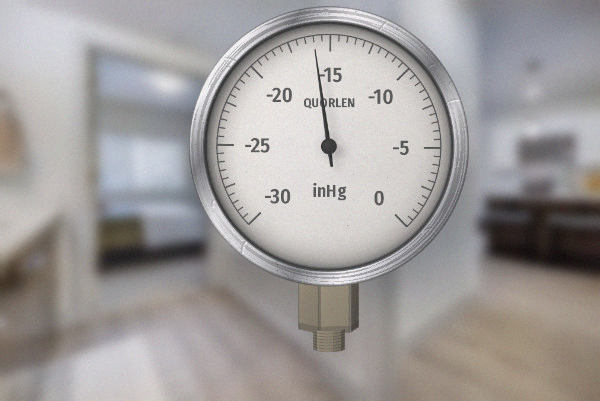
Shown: -16 inHg
